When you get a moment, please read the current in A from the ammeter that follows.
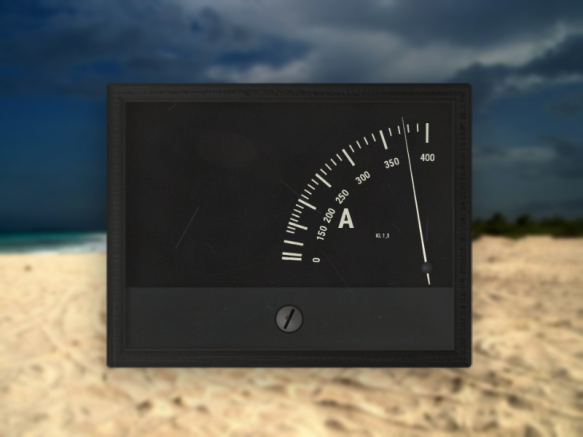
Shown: 375 A
